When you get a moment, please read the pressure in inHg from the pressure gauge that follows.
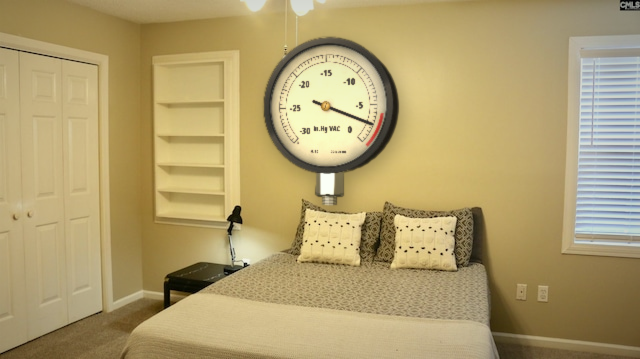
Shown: -2.5 inHg
